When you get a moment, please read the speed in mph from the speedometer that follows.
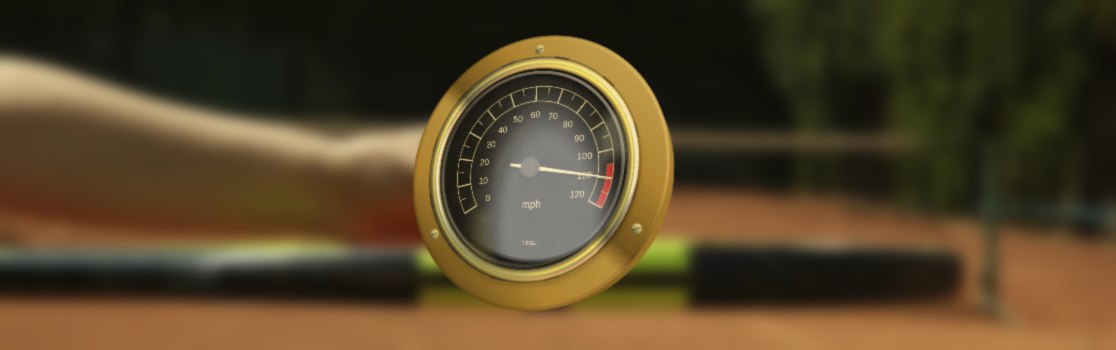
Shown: 110 mph
